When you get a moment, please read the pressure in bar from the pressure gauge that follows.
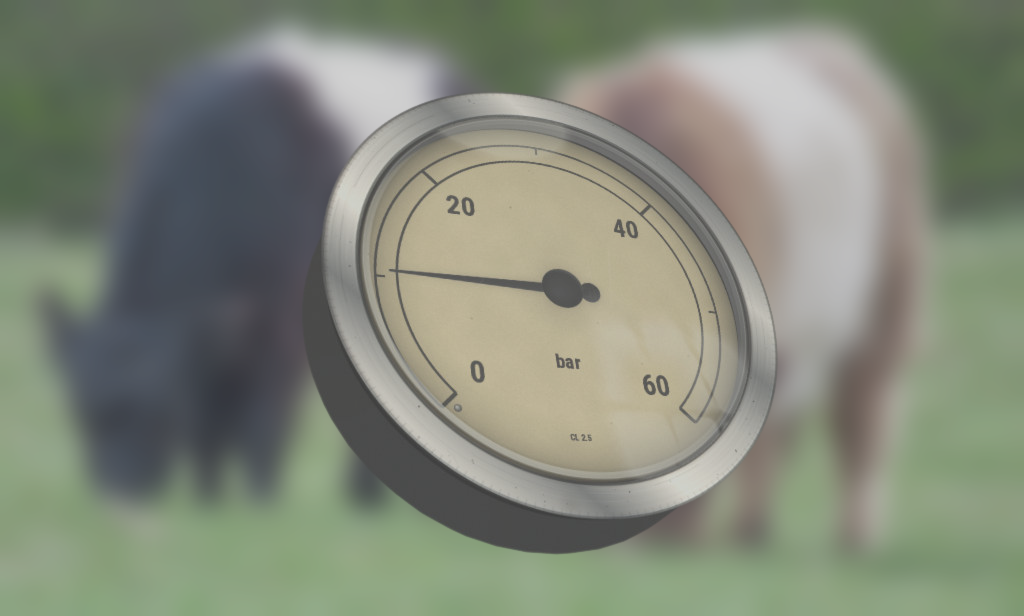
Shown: 10 bar
